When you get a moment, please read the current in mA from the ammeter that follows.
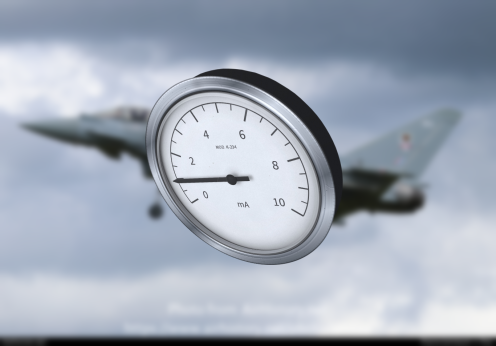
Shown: 1 mA
